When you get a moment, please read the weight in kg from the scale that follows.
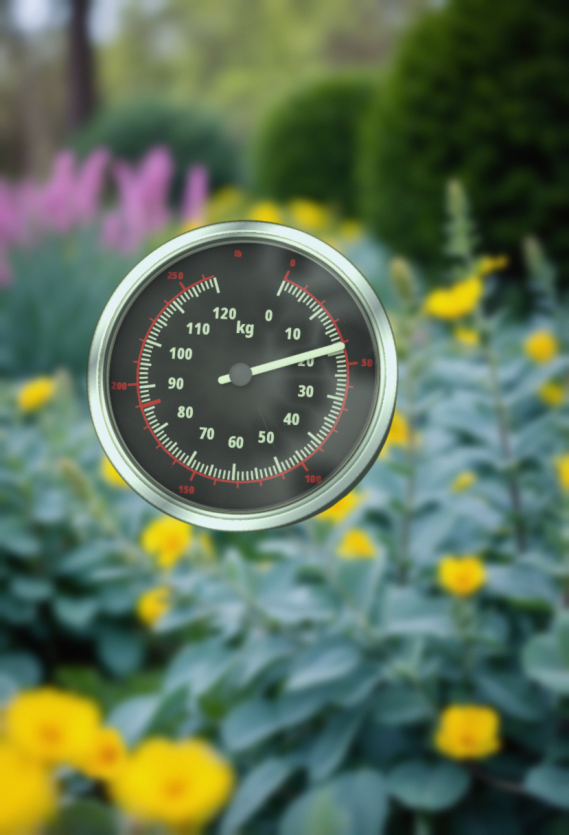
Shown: 19 kg
